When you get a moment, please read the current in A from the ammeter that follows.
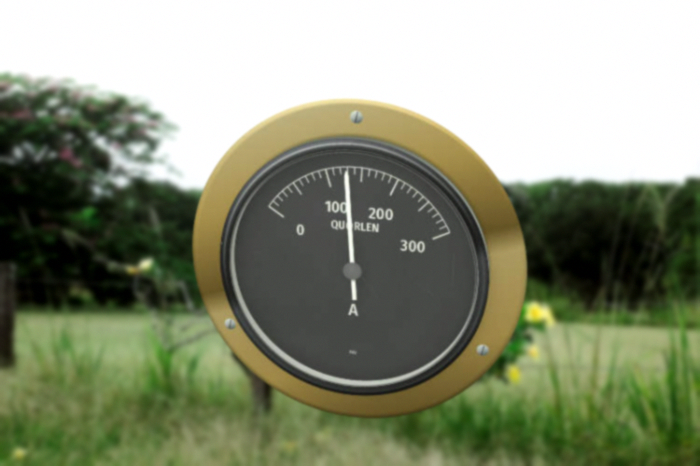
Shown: 130 A
